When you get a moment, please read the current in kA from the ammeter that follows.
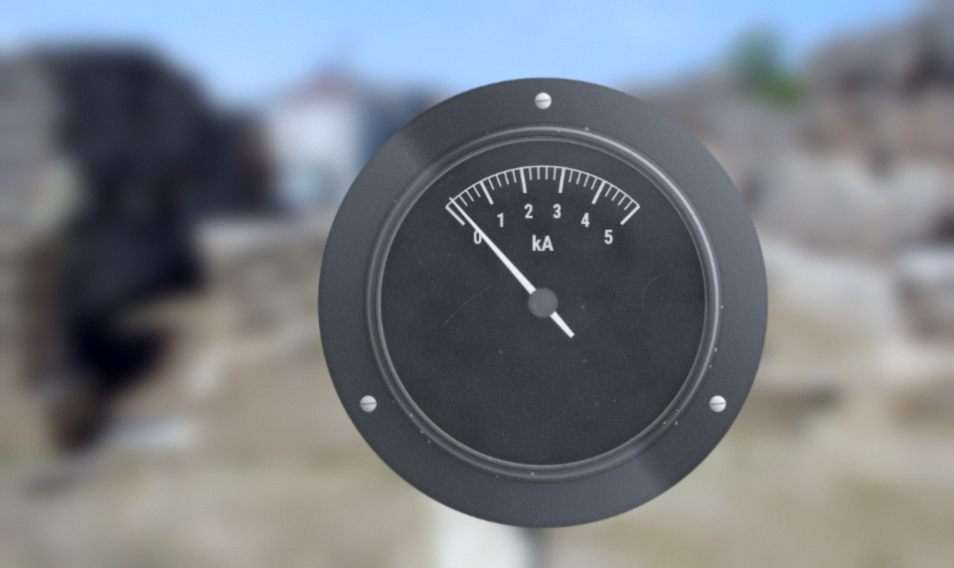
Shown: 0.2 kA
